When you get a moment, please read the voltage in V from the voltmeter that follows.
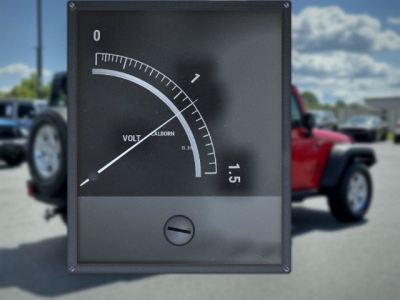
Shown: 1.1 V
